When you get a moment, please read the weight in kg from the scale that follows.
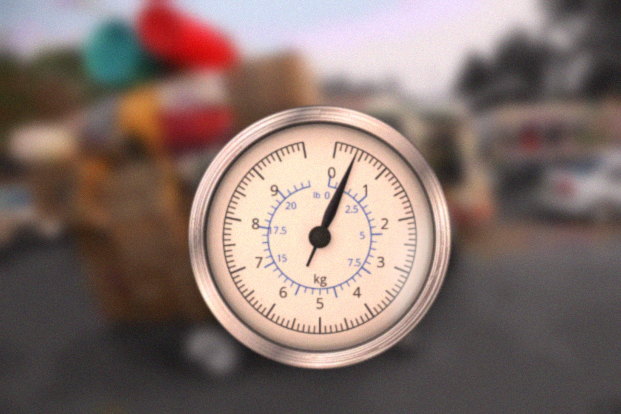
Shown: 0.4 kg
